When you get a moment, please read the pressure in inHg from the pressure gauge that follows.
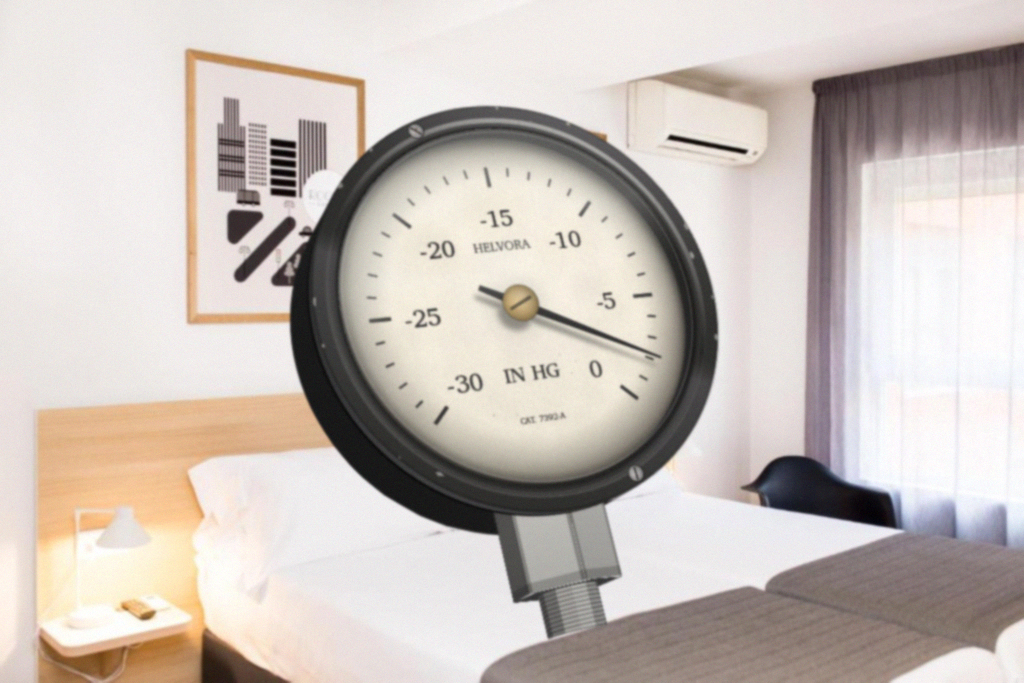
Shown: -2 inHg
